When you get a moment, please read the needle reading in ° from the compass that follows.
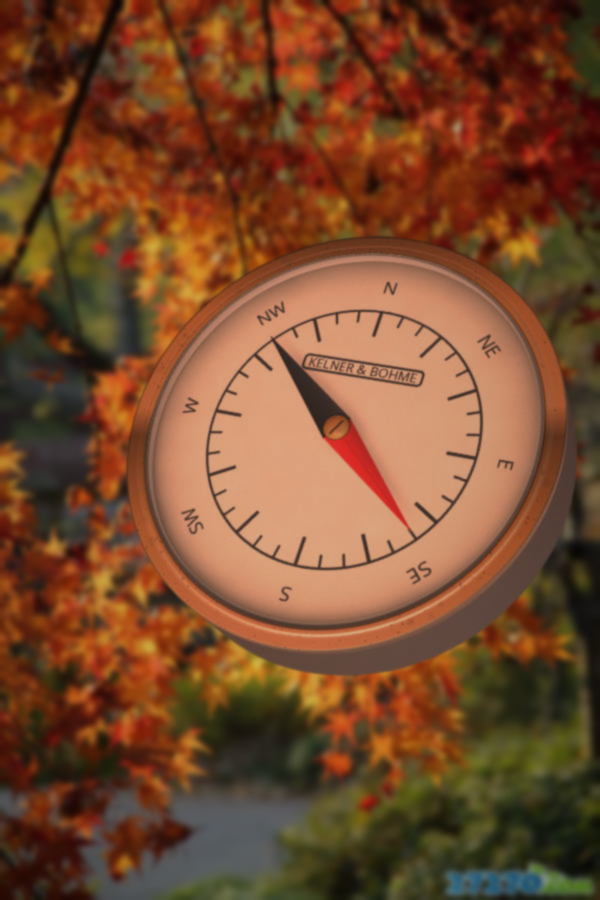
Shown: 130 °
